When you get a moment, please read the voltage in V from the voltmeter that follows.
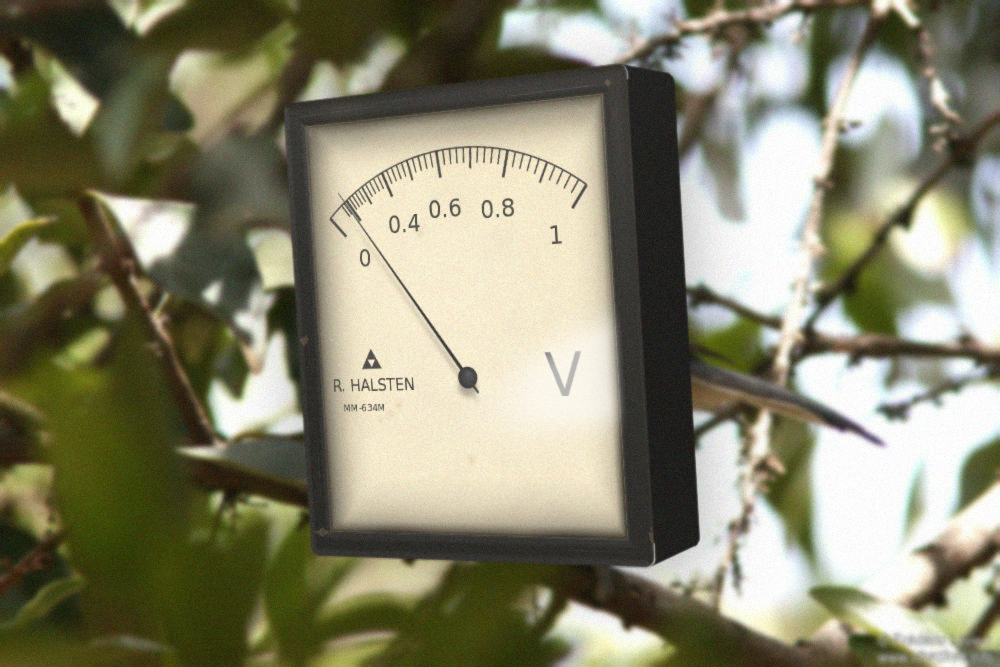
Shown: 0.2 V
